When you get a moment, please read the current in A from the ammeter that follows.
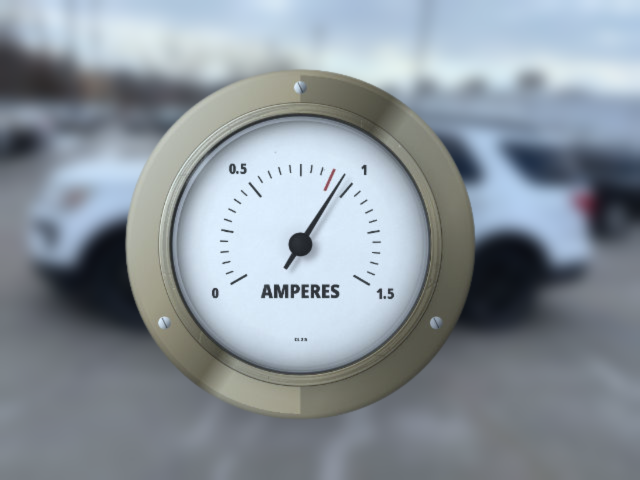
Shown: 0.95 A
